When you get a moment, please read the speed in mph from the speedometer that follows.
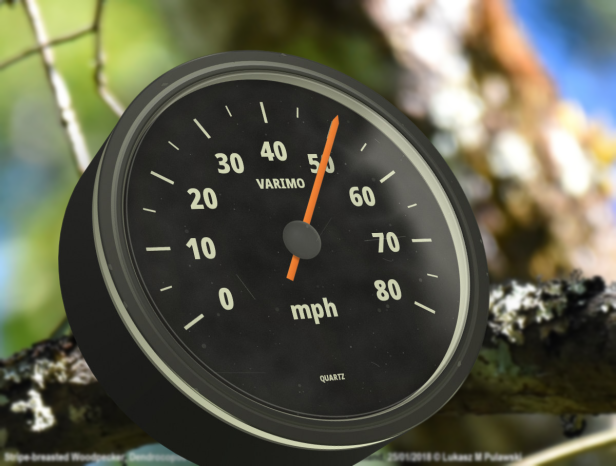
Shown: 50 mph
